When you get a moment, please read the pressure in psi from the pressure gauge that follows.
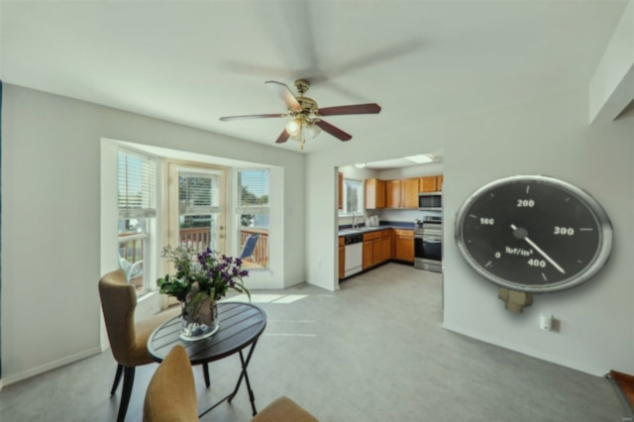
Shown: 375 psi
